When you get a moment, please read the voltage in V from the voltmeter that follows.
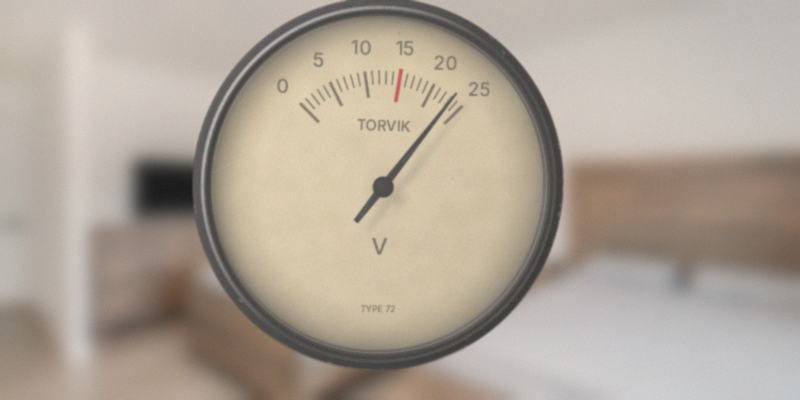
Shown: 23 V
